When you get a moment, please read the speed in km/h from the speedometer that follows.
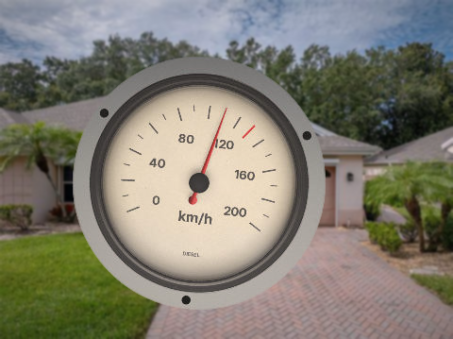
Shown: 110 km/h
